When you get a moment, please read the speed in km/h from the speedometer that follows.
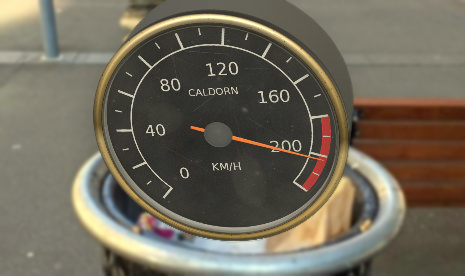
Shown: 200 km/h
